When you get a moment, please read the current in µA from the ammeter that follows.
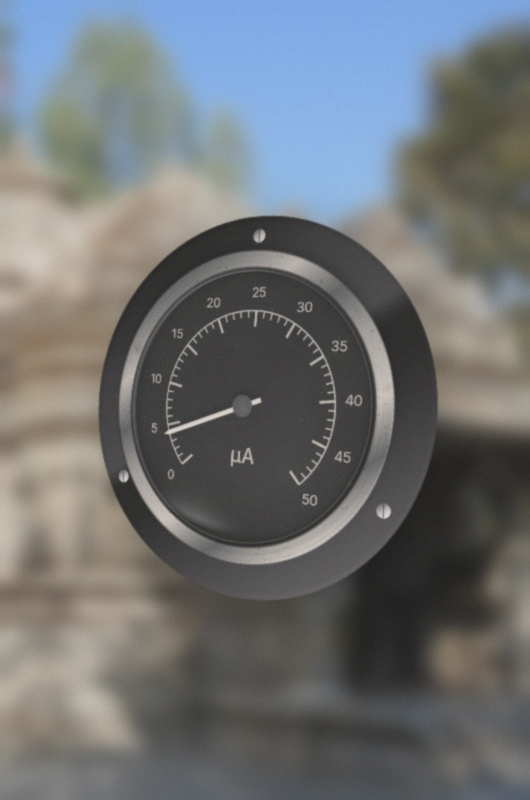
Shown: 4 µA
